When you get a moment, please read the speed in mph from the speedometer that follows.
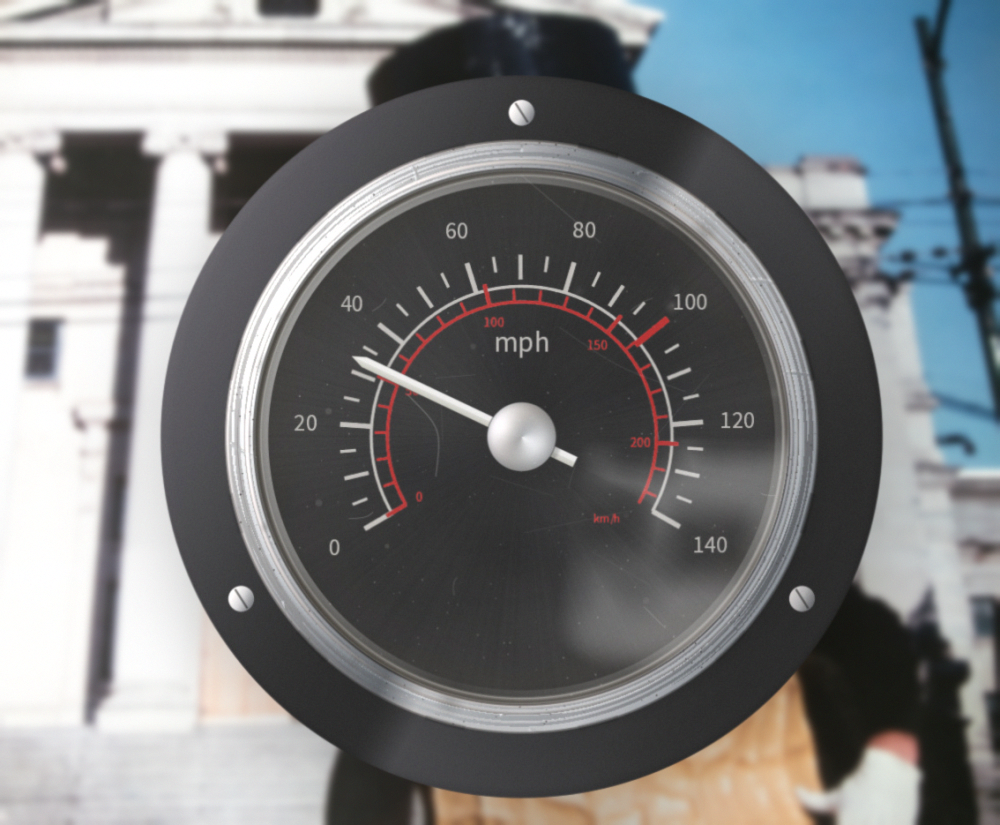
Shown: 32.5 mph
